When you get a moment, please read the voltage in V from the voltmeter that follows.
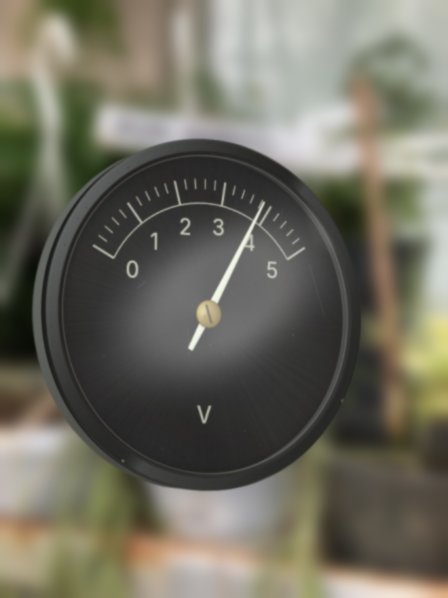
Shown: 3.8 V
